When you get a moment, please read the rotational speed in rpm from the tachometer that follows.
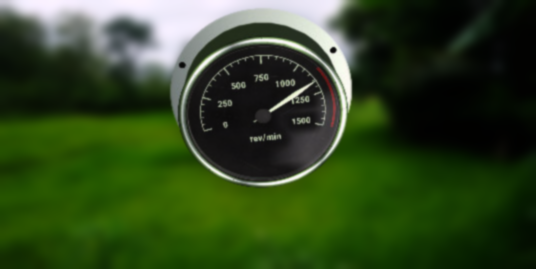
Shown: 1150 rpm
